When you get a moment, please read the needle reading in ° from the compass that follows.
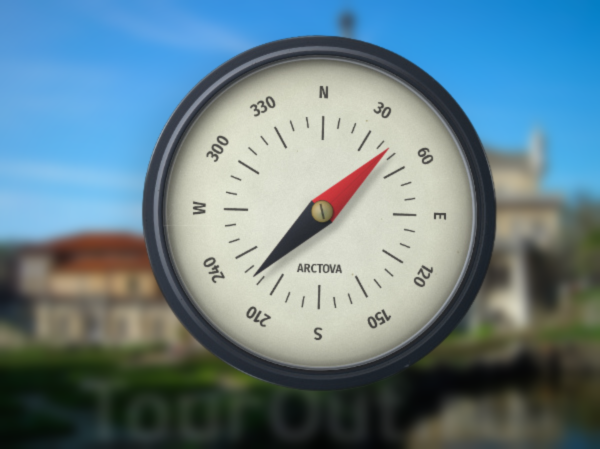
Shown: 45 °
